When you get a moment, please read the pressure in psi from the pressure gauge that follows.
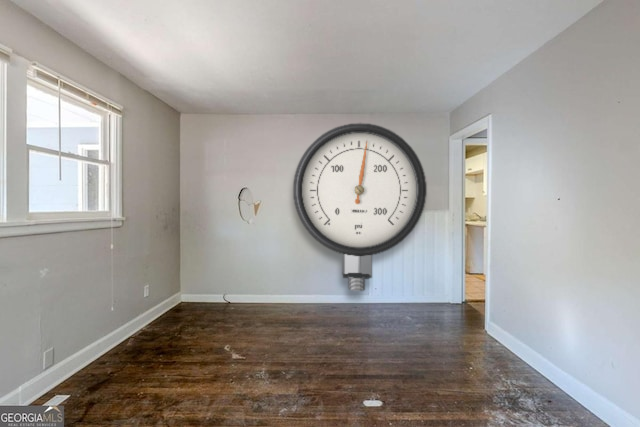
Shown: 160 psi
